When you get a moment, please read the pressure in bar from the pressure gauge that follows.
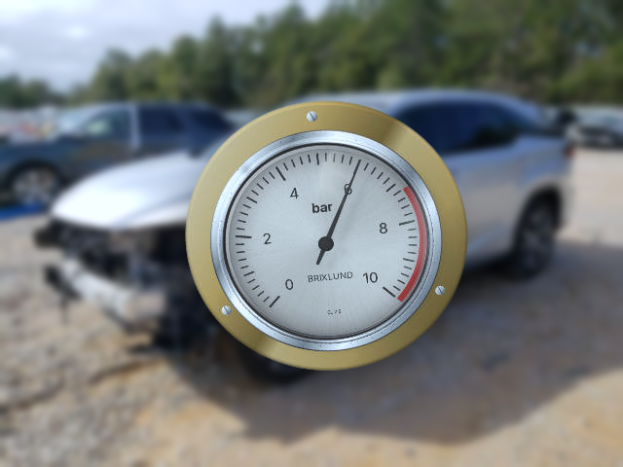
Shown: 6 bar
